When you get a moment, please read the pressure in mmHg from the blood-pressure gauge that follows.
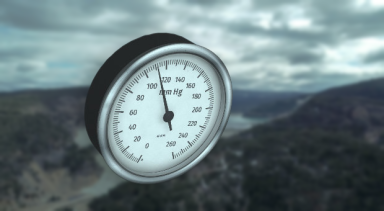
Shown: 110 mmHg
